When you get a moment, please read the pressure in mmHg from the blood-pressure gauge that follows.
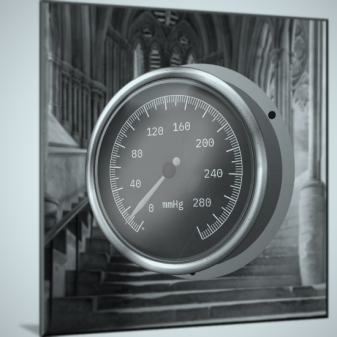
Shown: 10 mmHg
